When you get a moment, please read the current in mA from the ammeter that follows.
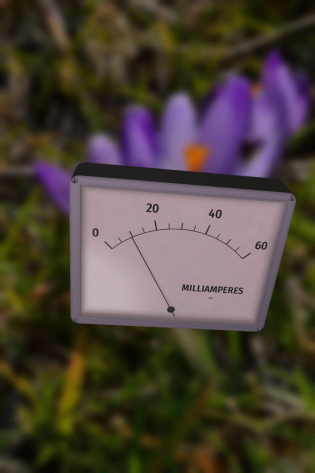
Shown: 10 mA
